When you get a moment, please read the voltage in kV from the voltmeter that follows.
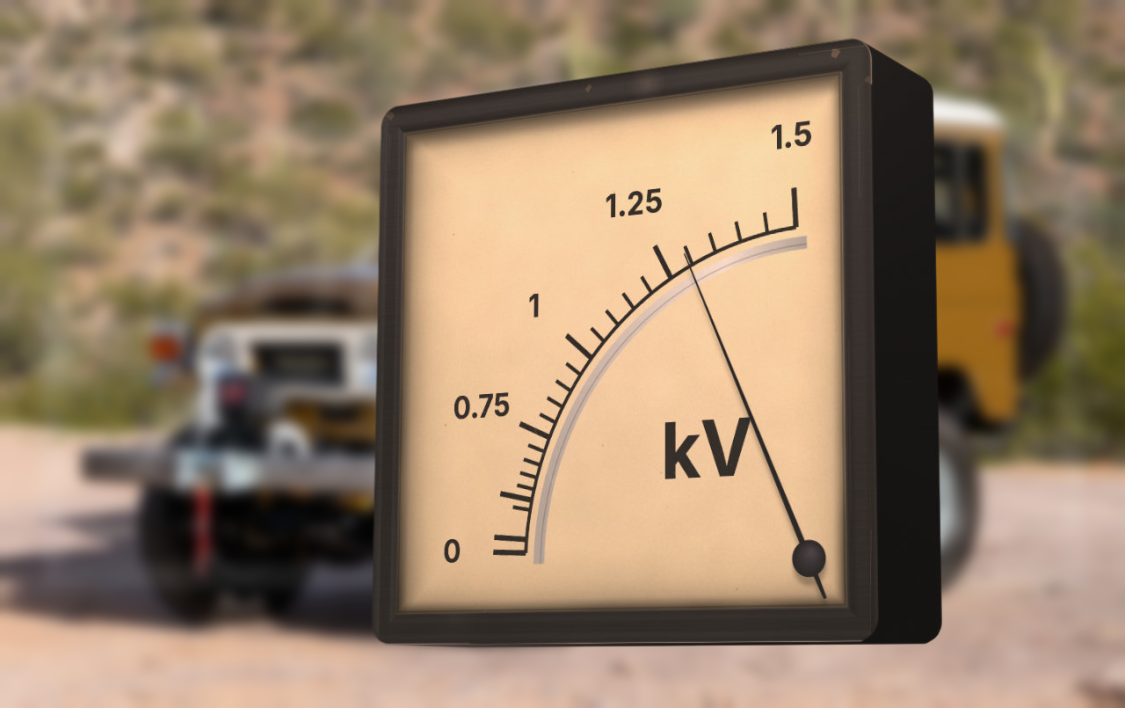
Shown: 1.3 kV
